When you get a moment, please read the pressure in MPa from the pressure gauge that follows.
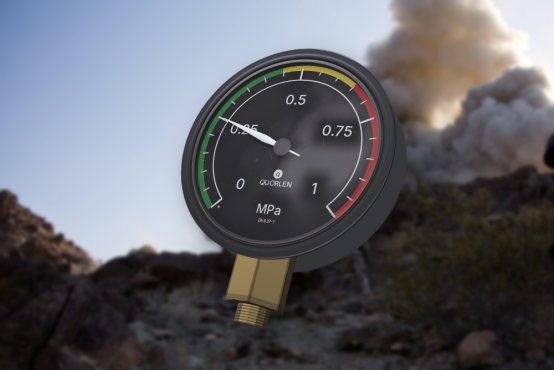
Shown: 0.25 MPa
